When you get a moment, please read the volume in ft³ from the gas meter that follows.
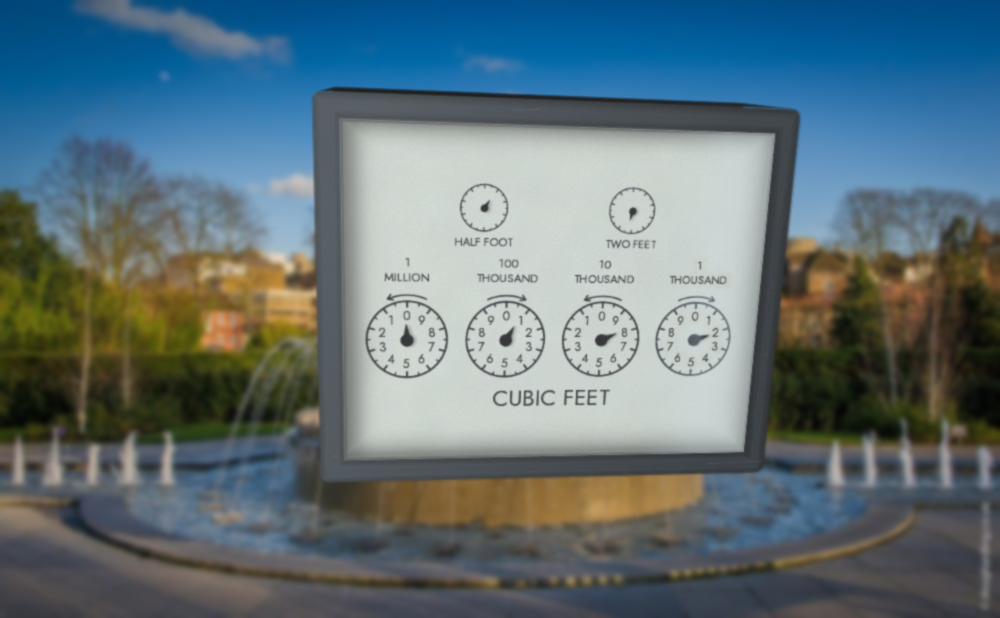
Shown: 8200 ft³
